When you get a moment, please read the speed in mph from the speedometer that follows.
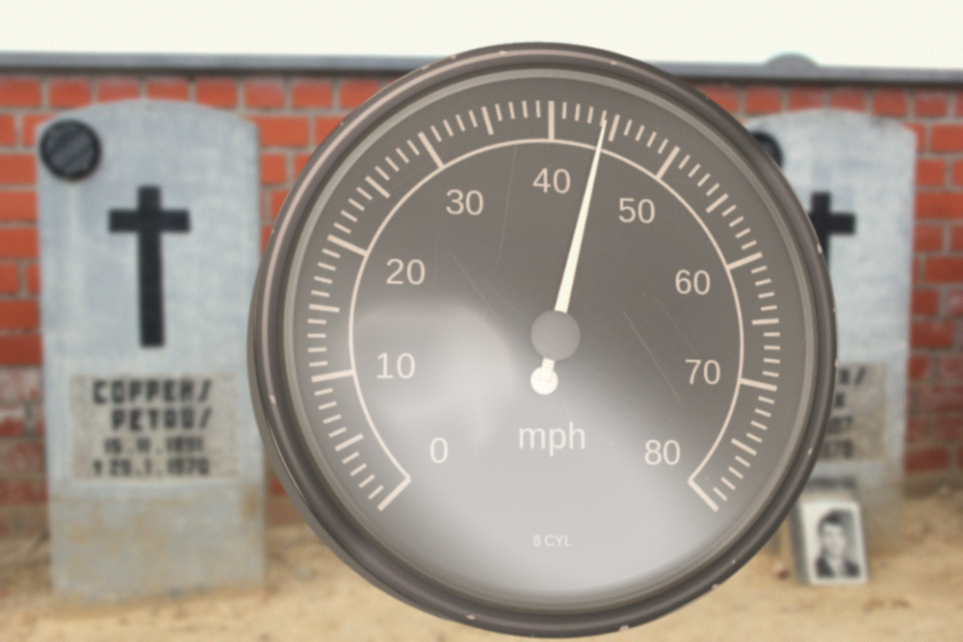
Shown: 44 mph
